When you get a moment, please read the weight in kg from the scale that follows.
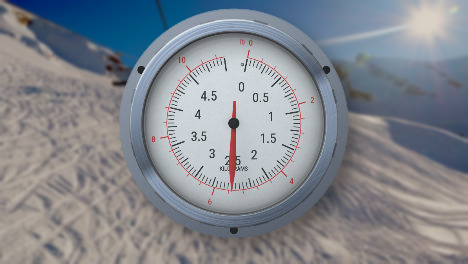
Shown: 2.5 kg
